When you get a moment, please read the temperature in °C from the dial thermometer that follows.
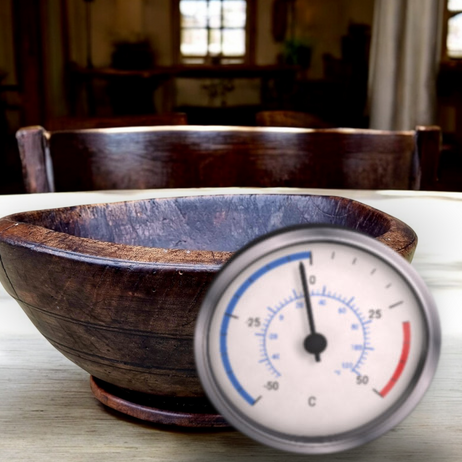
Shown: -2.5 °C
